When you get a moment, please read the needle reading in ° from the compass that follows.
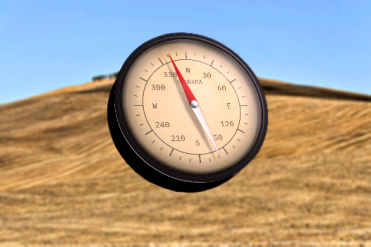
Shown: 340 °
